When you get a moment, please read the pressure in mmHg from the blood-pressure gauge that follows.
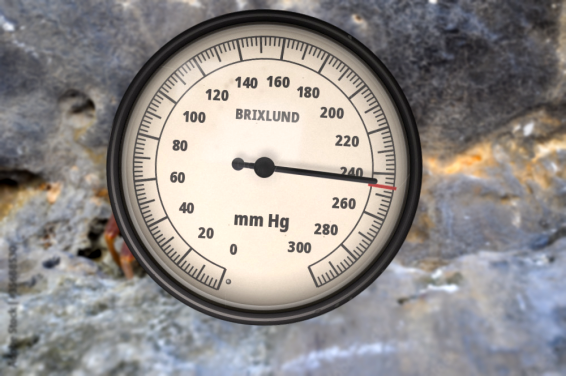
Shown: 244 mmHg
